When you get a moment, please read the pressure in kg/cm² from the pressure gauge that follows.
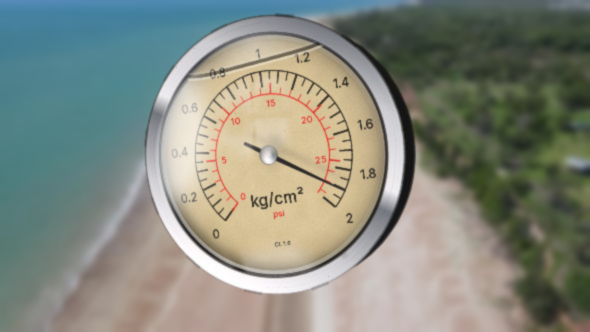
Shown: 1.9 kg/cm²
